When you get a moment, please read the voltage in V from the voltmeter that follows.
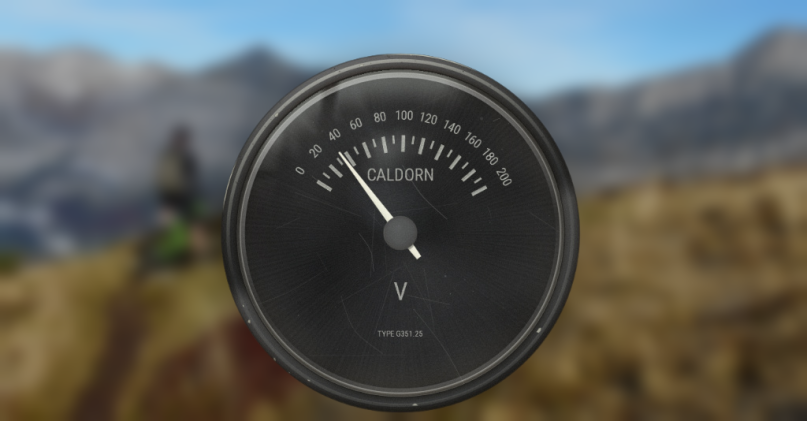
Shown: 35 V
